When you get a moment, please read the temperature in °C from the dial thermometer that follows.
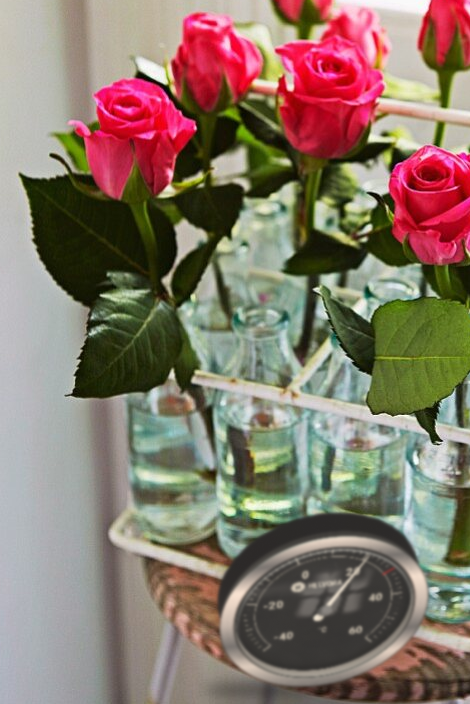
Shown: 20 °C
